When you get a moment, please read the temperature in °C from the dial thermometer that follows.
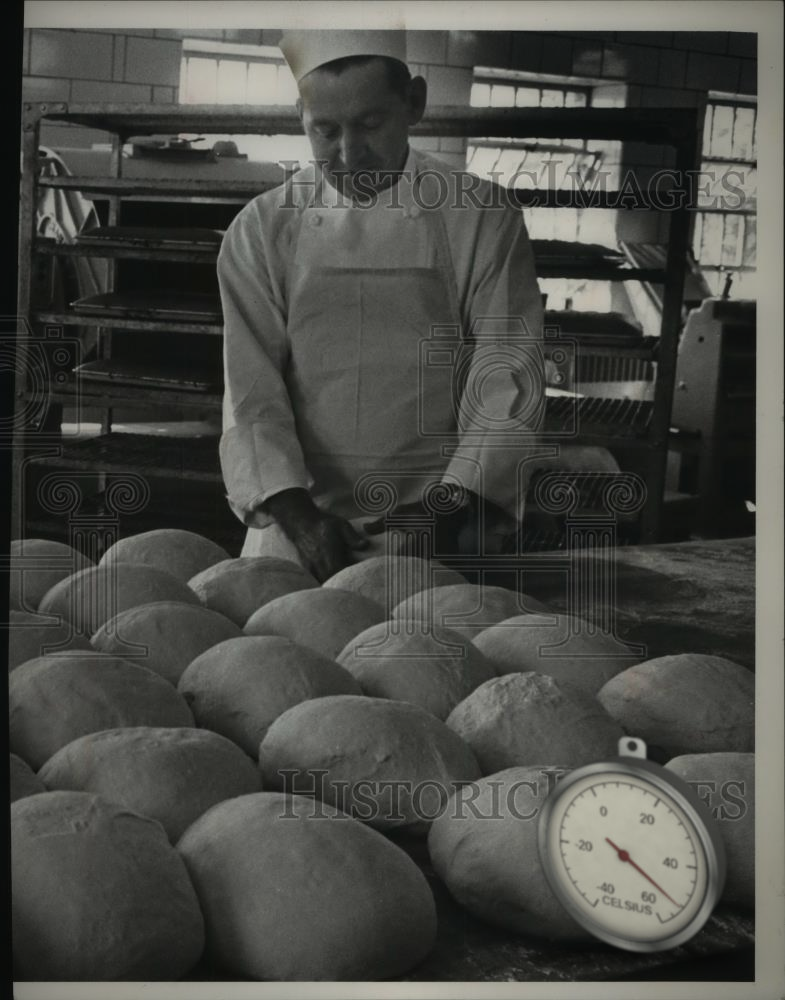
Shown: 52 °C
